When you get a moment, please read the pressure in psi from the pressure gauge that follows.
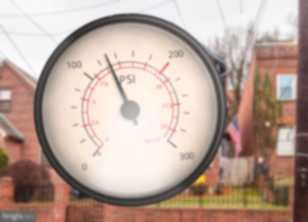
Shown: 130 psi
